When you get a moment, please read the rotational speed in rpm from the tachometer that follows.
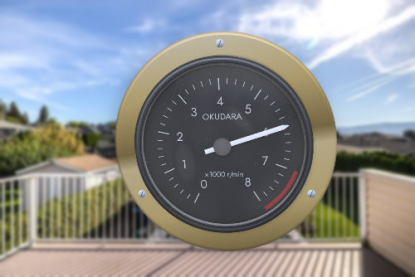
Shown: 6000 rpm
